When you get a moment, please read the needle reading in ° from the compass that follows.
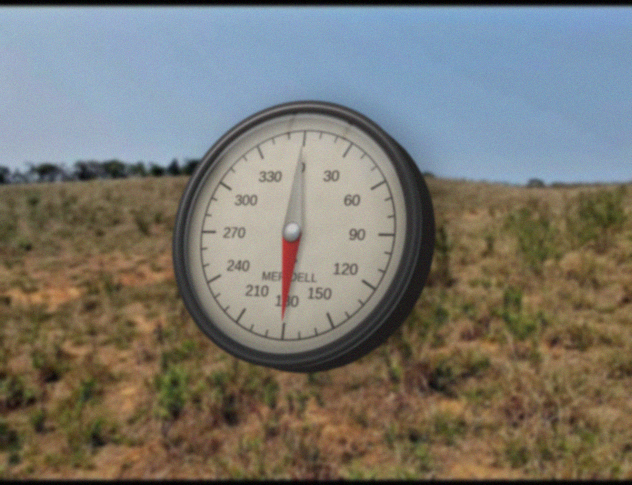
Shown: 180 °
